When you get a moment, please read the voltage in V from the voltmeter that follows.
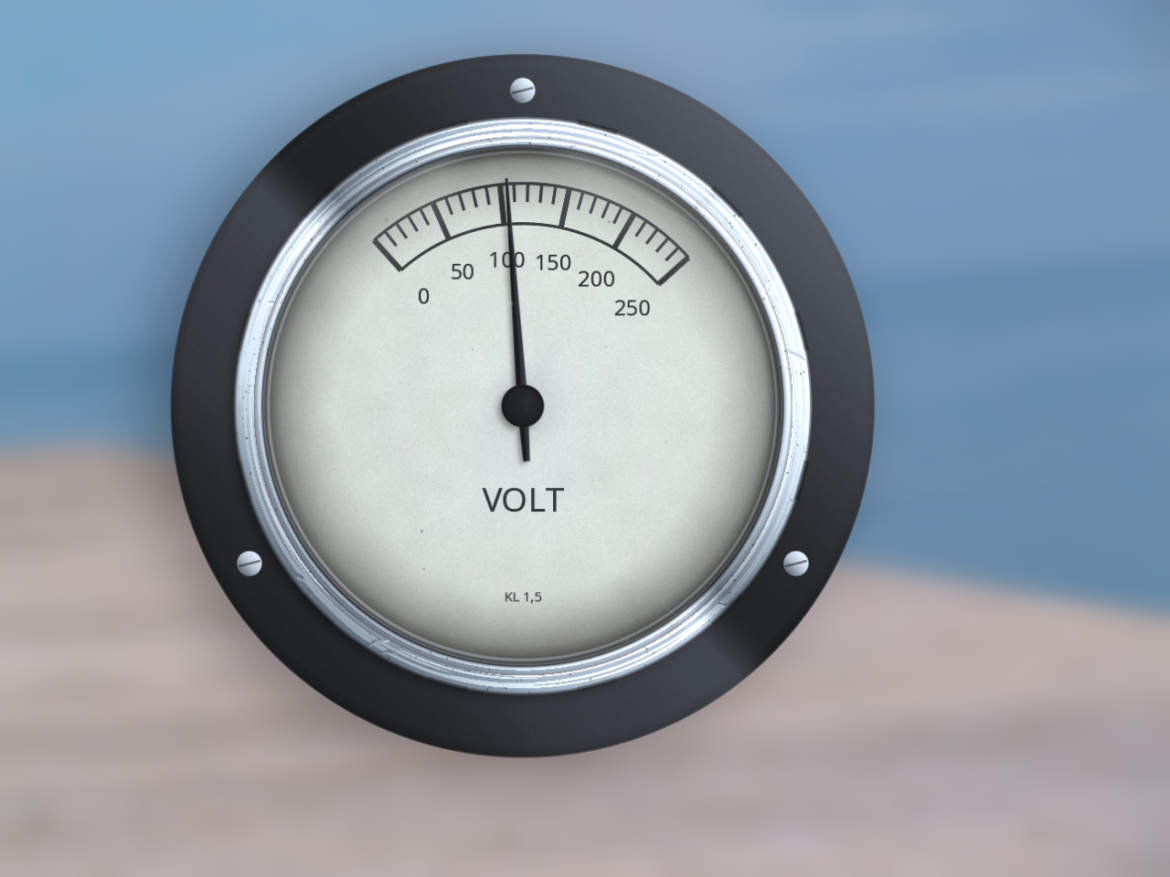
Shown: 105 V
